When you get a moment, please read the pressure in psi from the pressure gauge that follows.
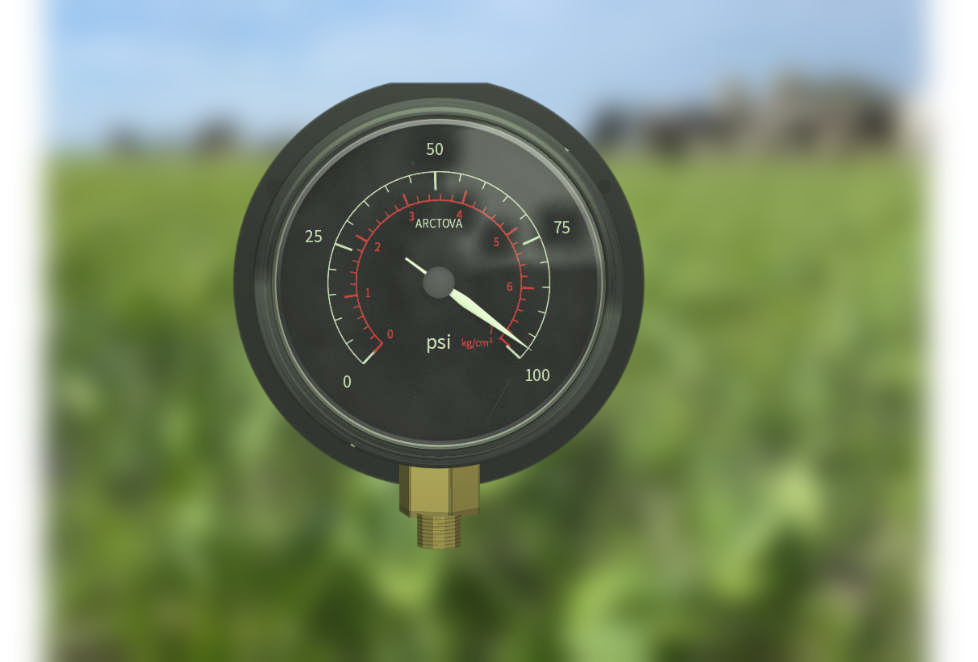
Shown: 97.5 psi
